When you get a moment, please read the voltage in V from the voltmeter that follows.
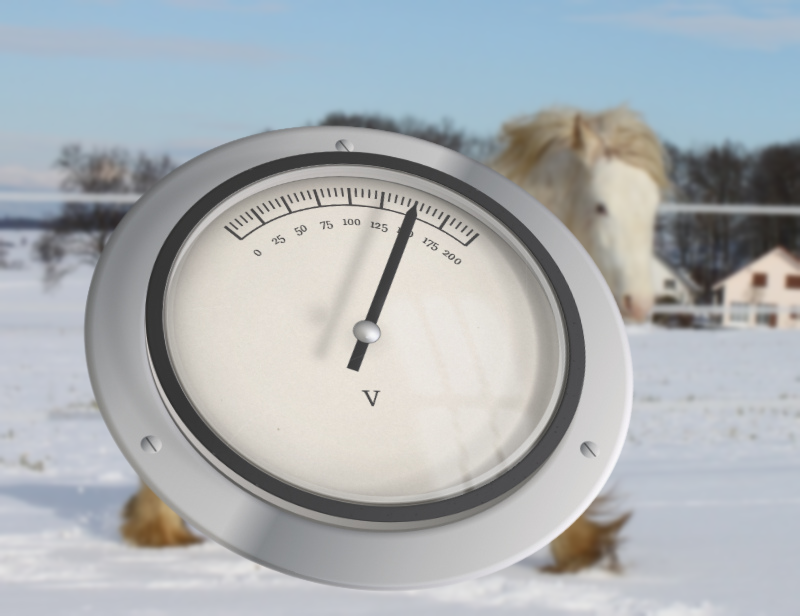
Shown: 150 V
